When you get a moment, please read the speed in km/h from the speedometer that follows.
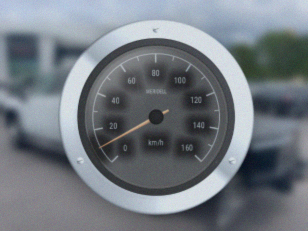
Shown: 10 km/h
